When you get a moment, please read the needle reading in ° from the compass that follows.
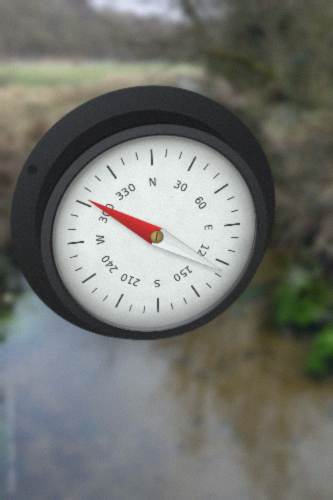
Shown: 305 °
